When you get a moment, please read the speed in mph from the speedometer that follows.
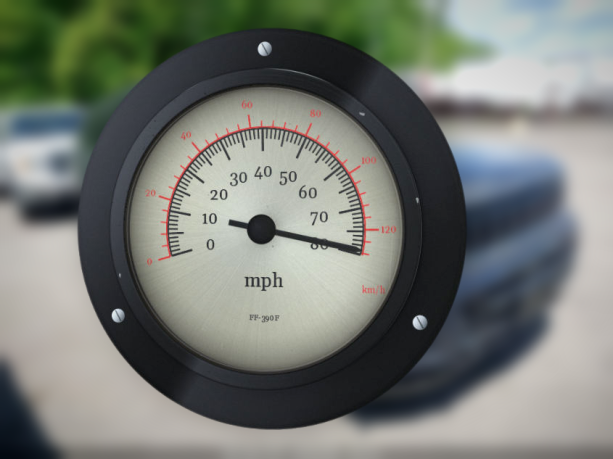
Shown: 79 mph
